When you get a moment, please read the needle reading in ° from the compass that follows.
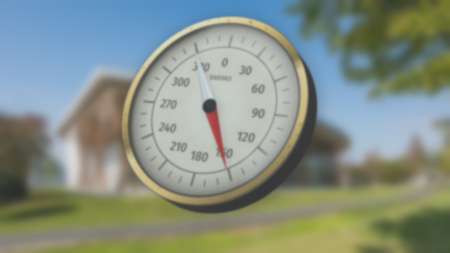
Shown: 150 °
